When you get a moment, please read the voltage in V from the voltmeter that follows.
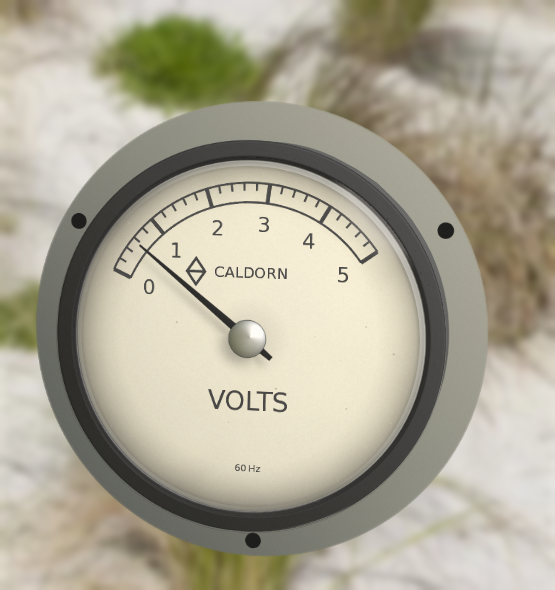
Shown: 0.6 V
